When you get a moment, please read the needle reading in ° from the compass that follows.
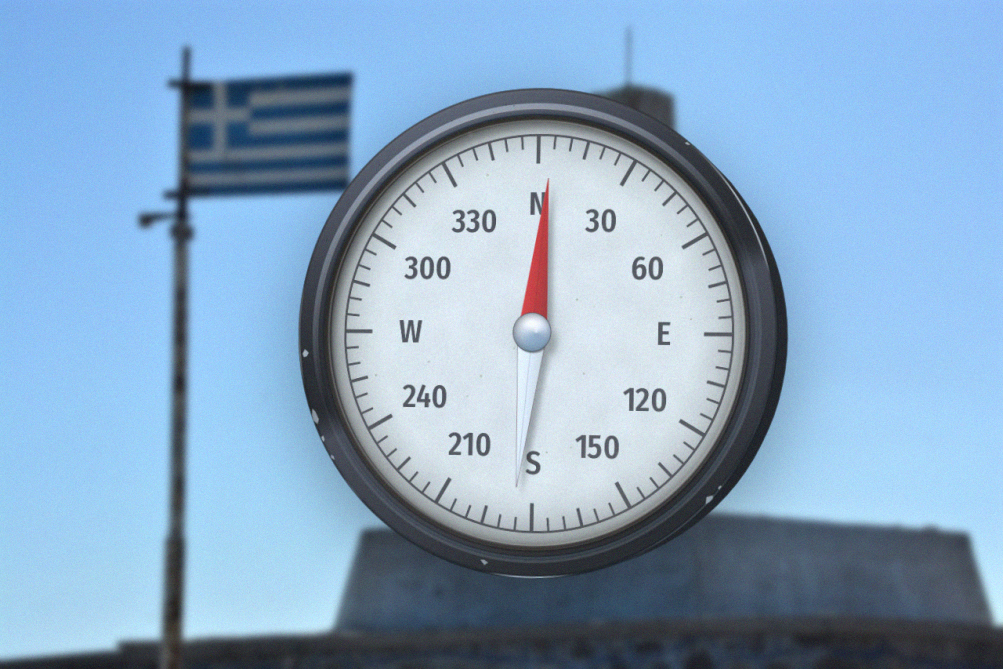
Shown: 5 °
